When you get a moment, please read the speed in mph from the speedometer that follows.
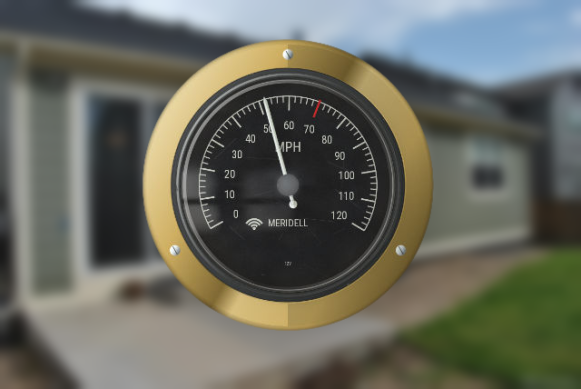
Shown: 52 mph
